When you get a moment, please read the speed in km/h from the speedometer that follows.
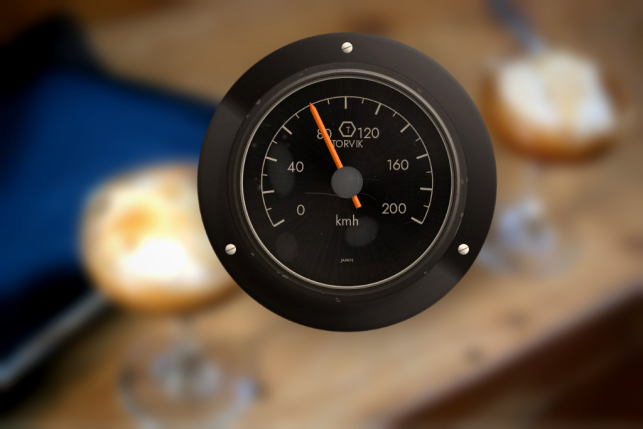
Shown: 80 km/h
